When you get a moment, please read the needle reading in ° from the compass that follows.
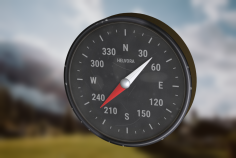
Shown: 225 °
